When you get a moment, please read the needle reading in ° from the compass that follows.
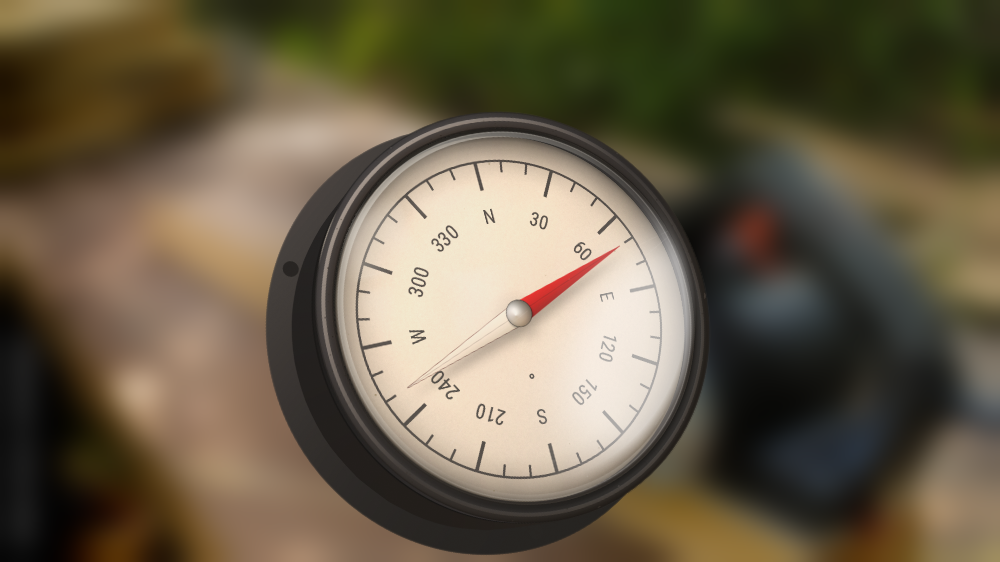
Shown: 70 °
